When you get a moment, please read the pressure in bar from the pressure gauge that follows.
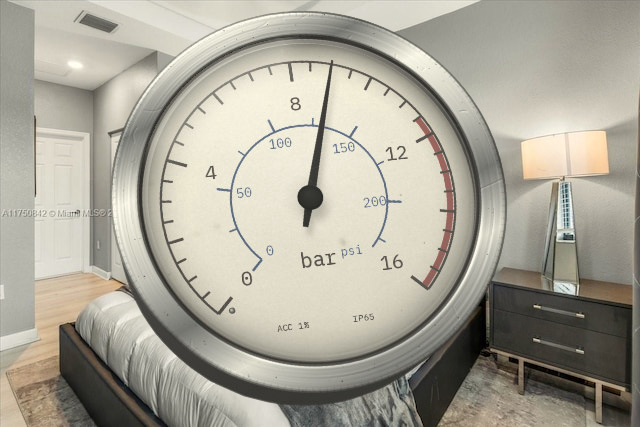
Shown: 9 bar
